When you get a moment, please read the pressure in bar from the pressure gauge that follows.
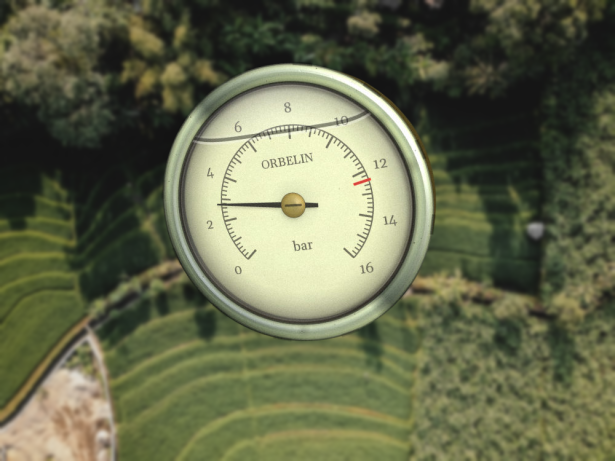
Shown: 2.8 bar
